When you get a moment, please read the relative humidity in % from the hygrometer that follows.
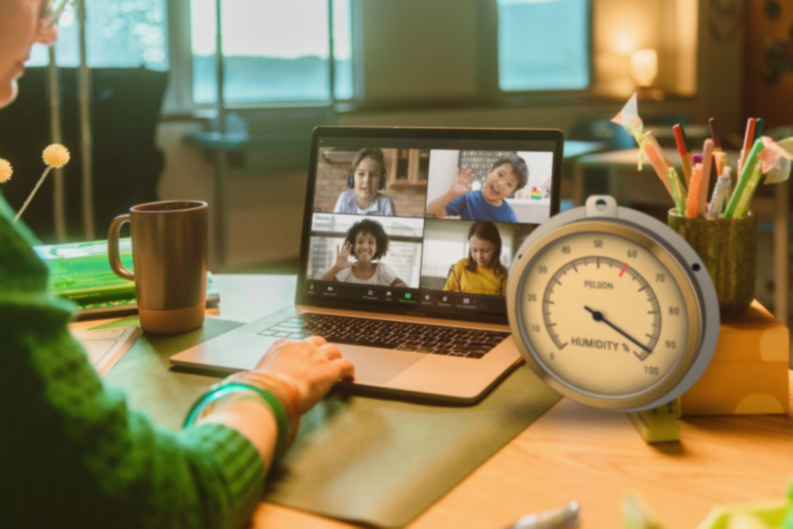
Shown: 95 %
